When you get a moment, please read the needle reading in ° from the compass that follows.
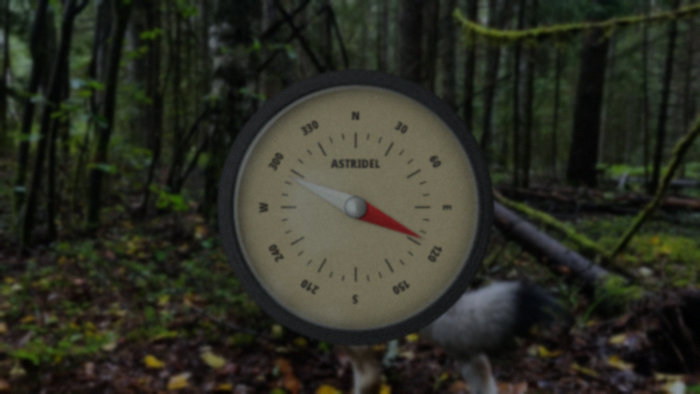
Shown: 115 °
